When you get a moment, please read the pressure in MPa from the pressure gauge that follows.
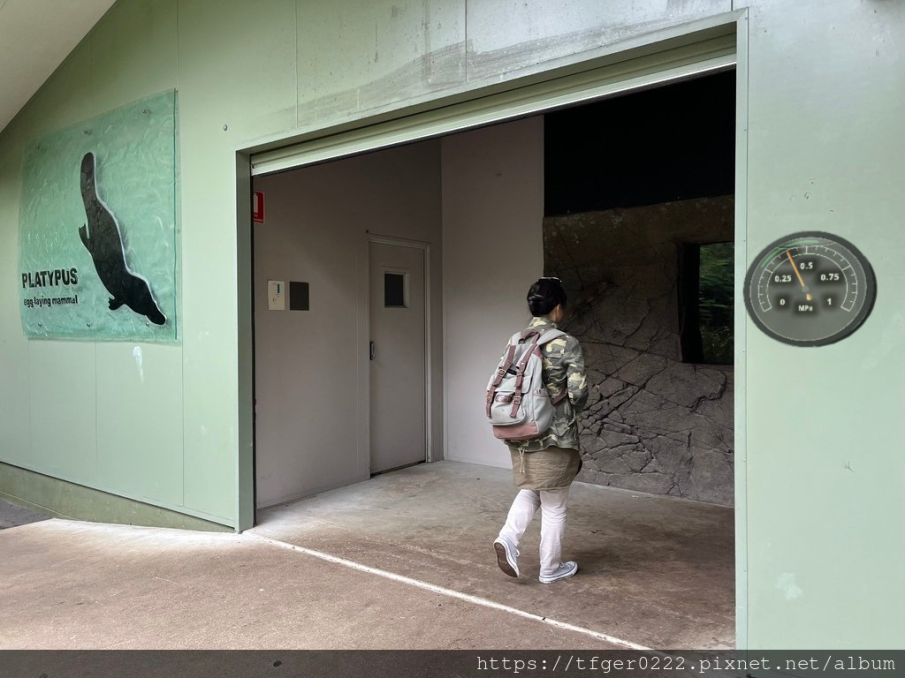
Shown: 0.4 MPa
